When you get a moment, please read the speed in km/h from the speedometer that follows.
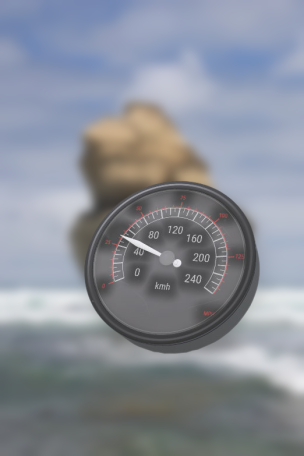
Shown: 50 km/h
